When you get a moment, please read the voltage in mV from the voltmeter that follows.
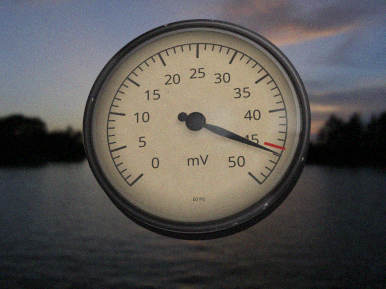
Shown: 46 mV
